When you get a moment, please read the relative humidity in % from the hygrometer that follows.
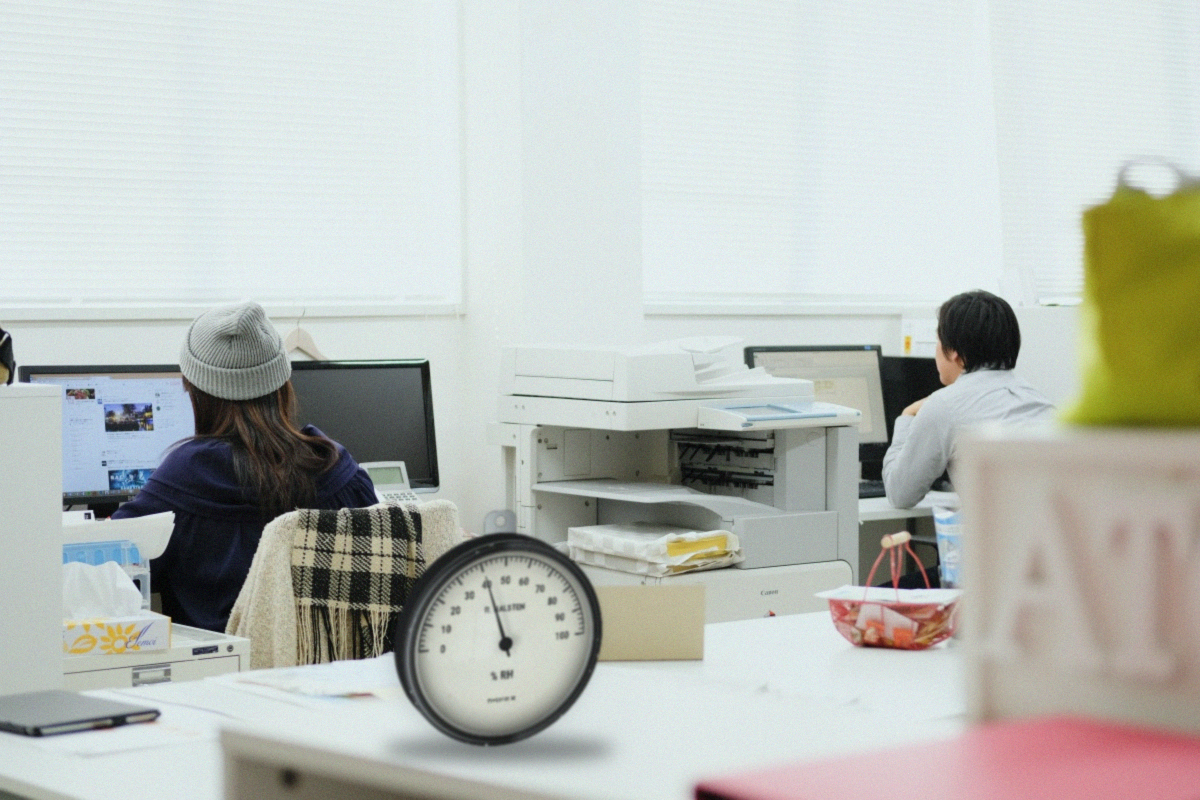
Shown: 40 %
